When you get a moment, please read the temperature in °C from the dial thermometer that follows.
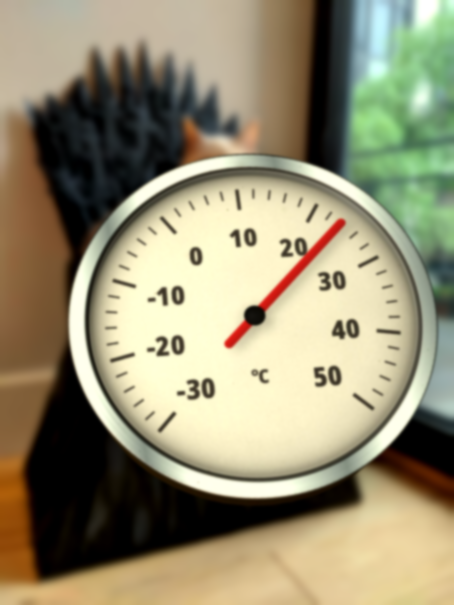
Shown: 24 °C
